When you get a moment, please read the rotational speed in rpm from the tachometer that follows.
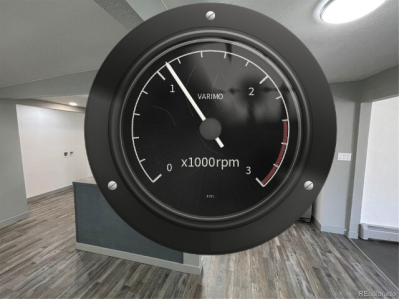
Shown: 1100 rpm
